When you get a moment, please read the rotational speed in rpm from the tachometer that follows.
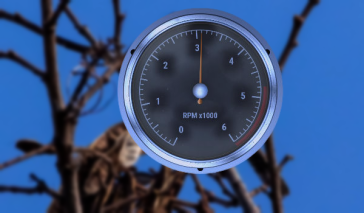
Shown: 3100 rpm
